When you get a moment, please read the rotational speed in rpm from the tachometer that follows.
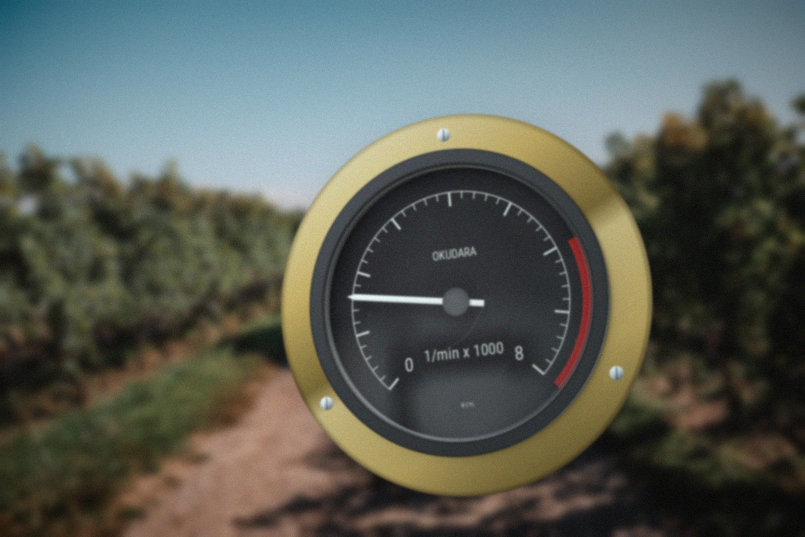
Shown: 1600 rpm
